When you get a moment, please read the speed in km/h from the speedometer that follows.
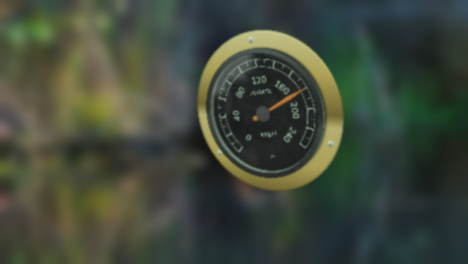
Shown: 180 km/h
